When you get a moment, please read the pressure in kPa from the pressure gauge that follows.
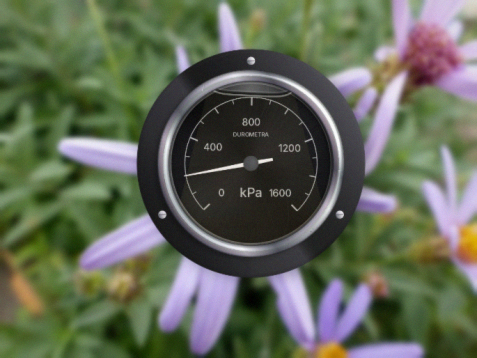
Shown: 200 kPa
